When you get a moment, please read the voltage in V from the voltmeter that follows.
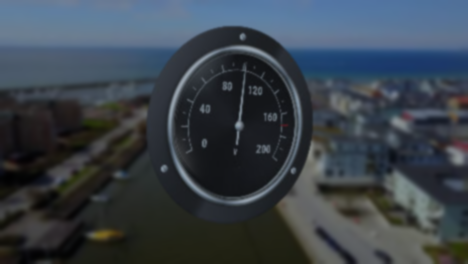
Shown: 100 V
